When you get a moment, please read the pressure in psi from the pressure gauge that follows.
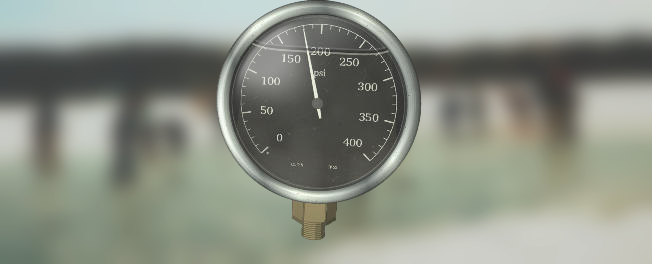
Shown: 180 psi
